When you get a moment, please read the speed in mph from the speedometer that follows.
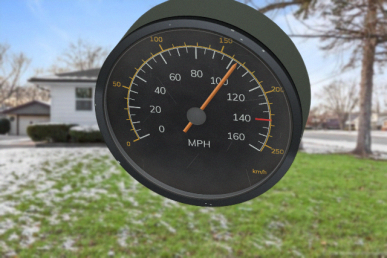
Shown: 102.5 mph
